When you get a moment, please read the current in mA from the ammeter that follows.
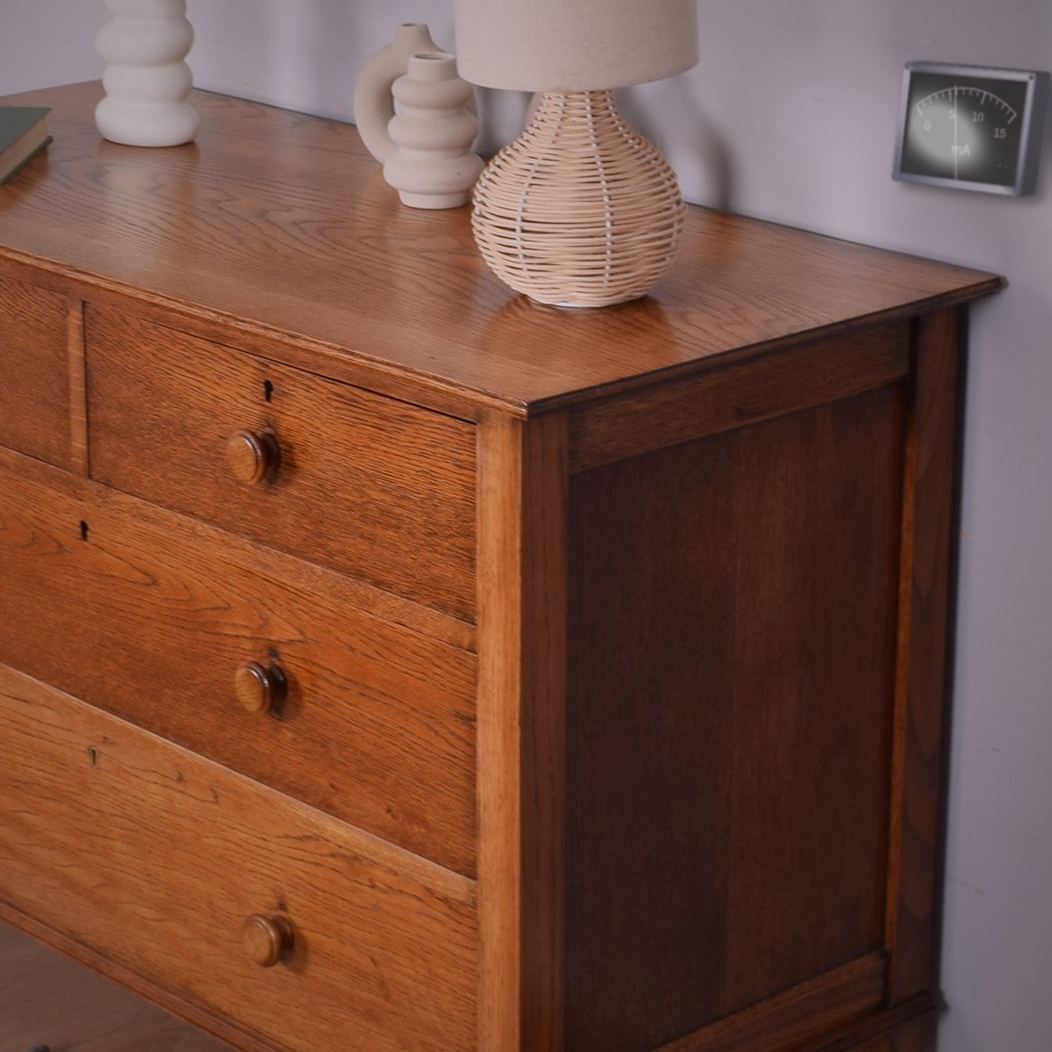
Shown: 6 mA
